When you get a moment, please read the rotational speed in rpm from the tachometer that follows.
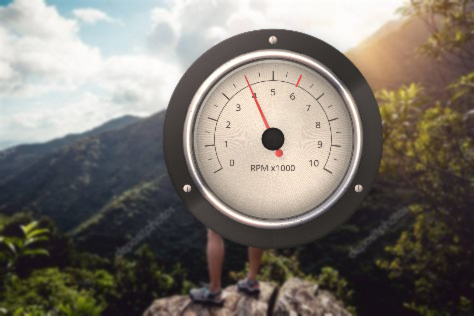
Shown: 4000 rpm
